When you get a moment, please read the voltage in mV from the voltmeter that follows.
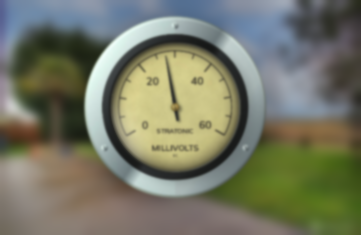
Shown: 27.5 mV
